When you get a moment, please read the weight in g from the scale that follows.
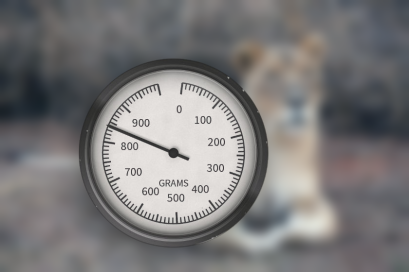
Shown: 840 g
